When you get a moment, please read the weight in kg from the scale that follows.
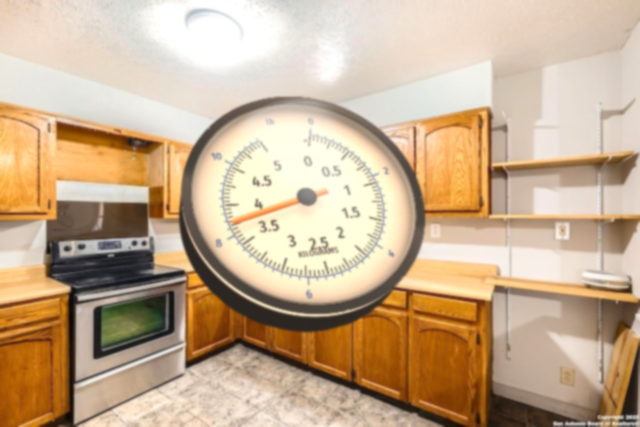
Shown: 3.75 kg
